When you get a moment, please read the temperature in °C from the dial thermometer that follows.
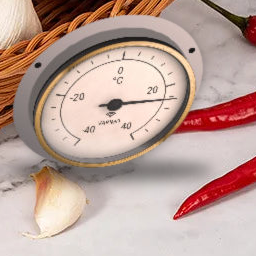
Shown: 24 °C
